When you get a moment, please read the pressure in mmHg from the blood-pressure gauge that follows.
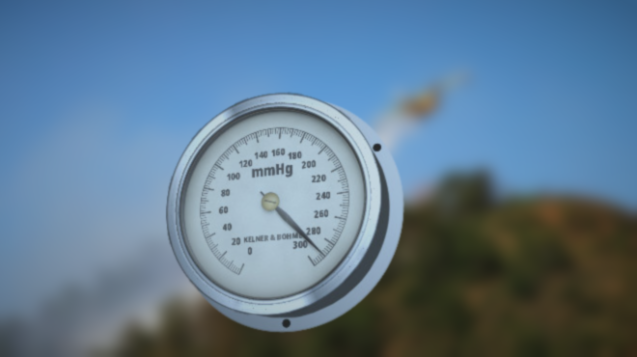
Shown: 290 mmHg
